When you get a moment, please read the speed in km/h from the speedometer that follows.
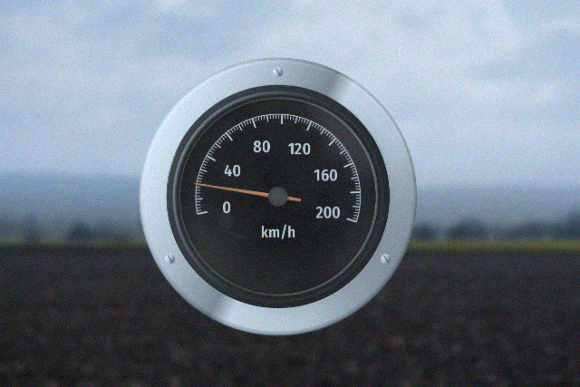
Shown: 20 km/h
